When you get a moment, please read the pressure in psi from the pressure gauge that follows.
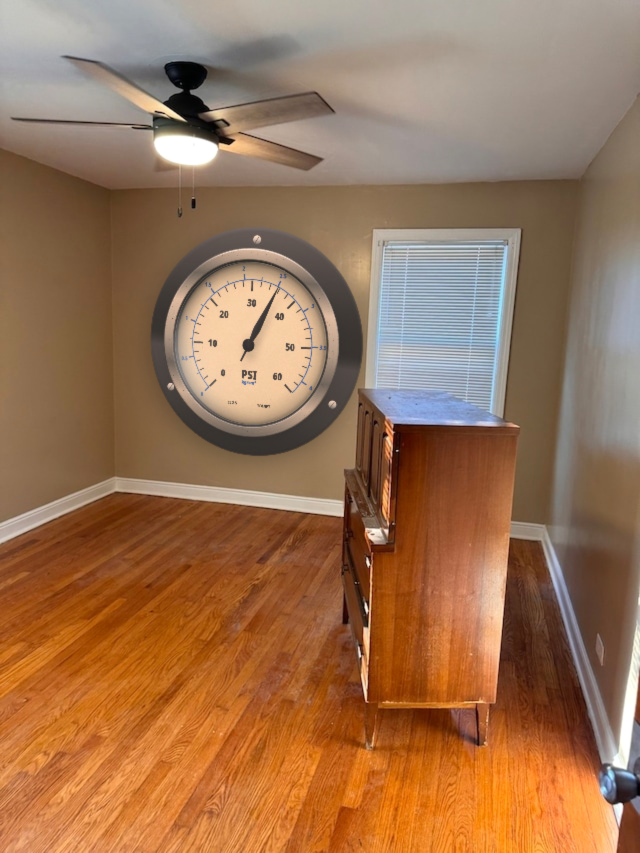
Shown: 36 psi
